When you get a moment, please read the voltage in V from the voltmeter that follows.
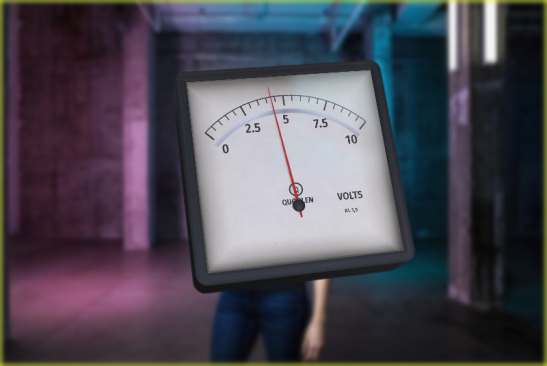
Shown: 4.25 V
